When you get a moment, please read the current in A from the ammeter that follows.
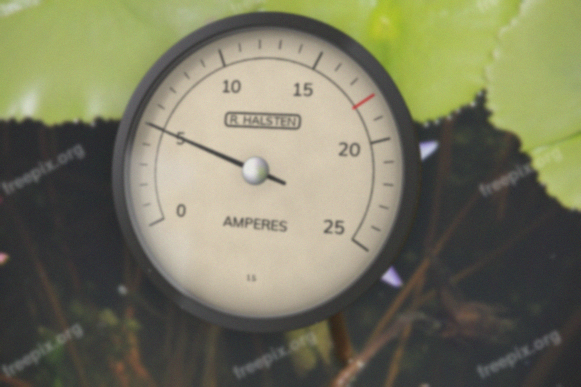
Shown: 5 A
